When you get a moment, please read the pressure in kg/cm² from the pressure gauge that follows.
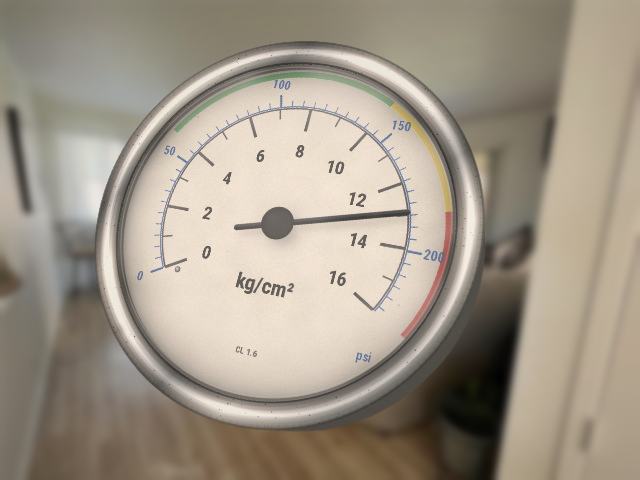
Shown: 13 kg/cm²
